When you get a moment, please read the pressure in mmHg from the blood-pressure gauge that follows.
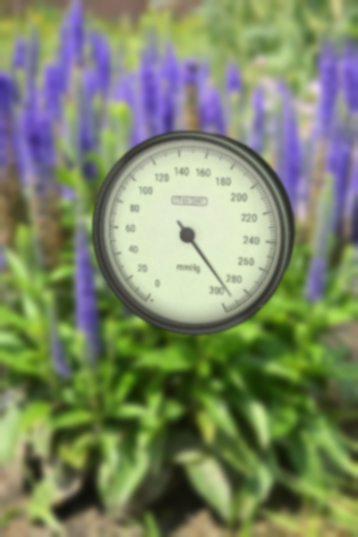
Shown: 290 mmHg
